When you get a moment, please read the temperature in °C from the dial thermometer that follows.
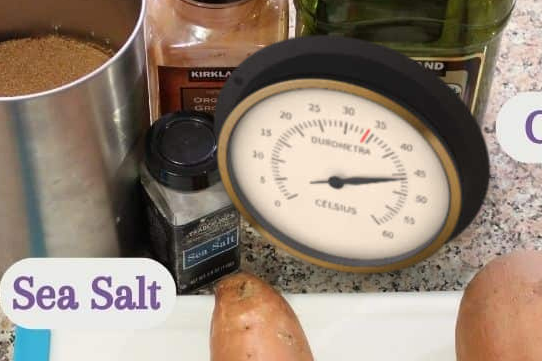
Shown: 45 °C
